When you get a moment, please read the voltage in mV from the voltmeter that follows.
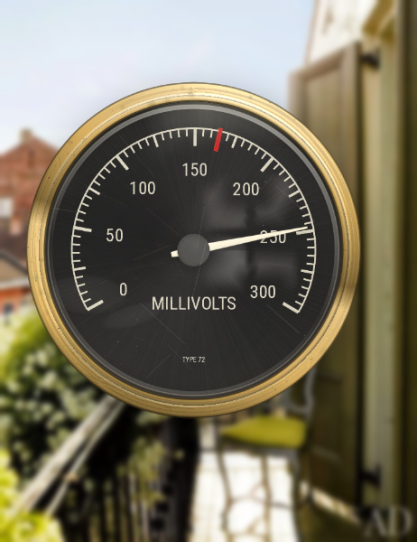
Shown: 247.5 mV
